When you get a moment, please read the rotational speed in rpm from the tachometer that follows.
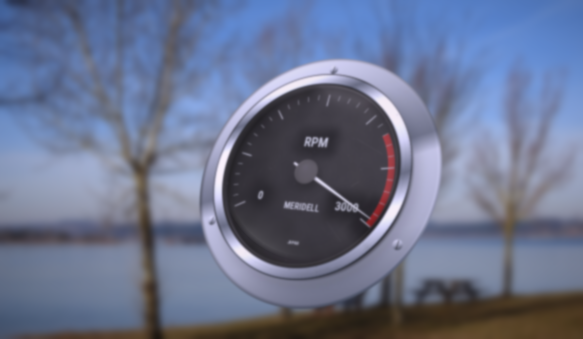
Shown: 2950 rpm
